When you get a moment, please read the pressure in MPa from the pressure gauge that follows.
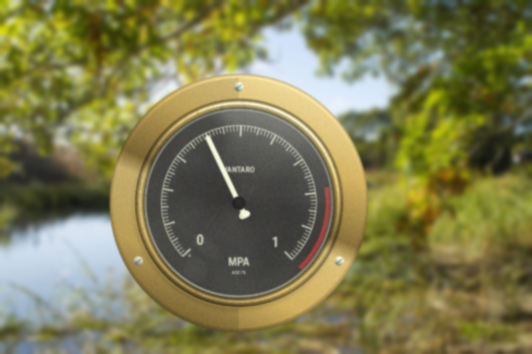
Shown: 0.4 MPa
